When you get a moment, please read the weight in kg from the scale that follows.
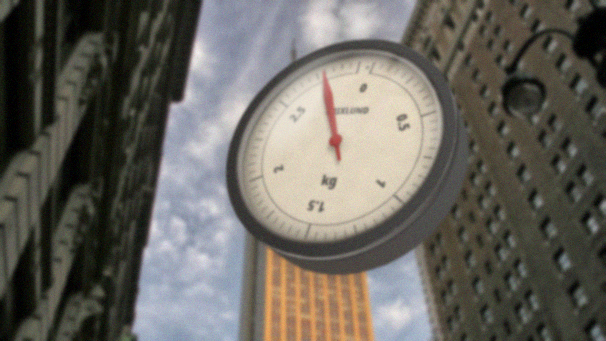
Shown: 2.8 kg
